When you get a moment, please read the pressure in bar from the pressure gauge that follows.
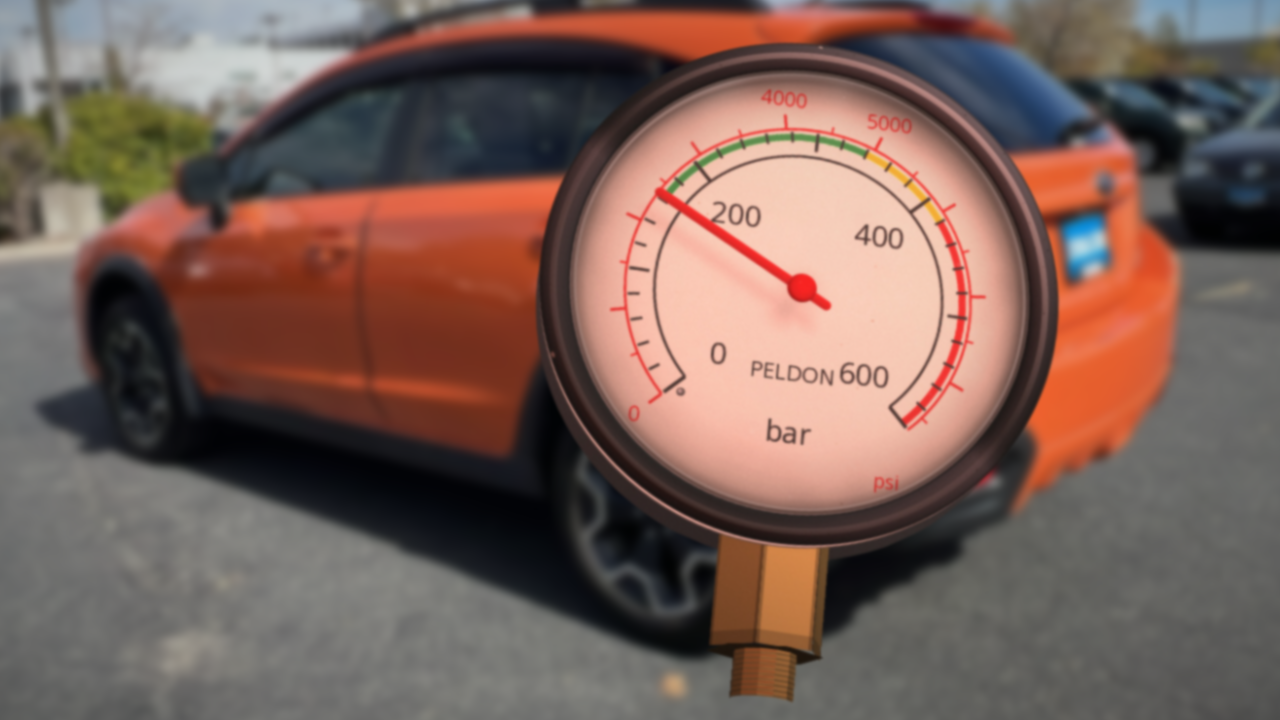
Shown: 160 bar
